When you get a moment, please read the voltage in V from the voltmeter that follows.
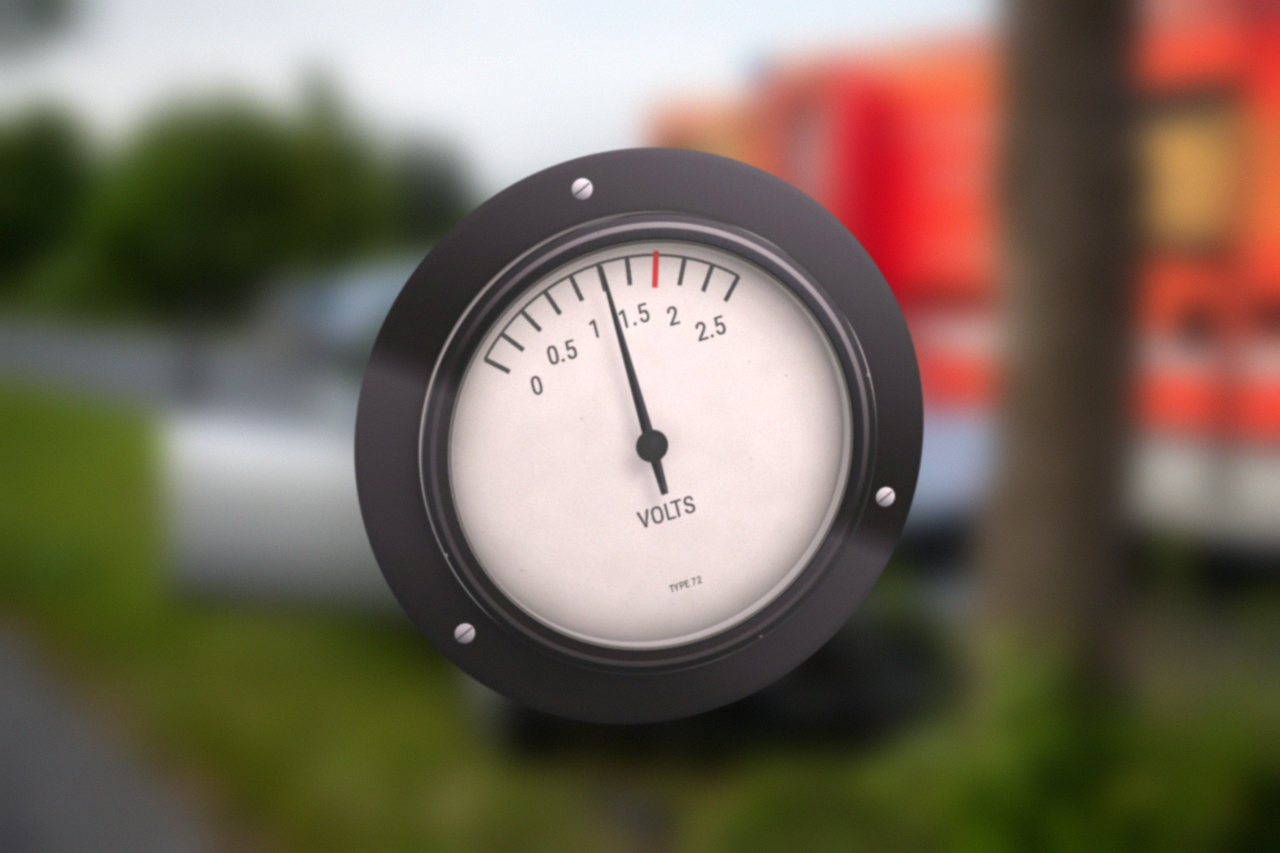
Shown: 1.25 V
